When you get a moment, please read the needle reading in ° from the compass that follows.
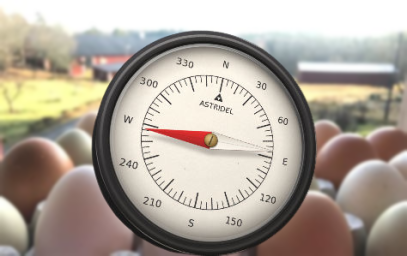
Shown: 265 °
